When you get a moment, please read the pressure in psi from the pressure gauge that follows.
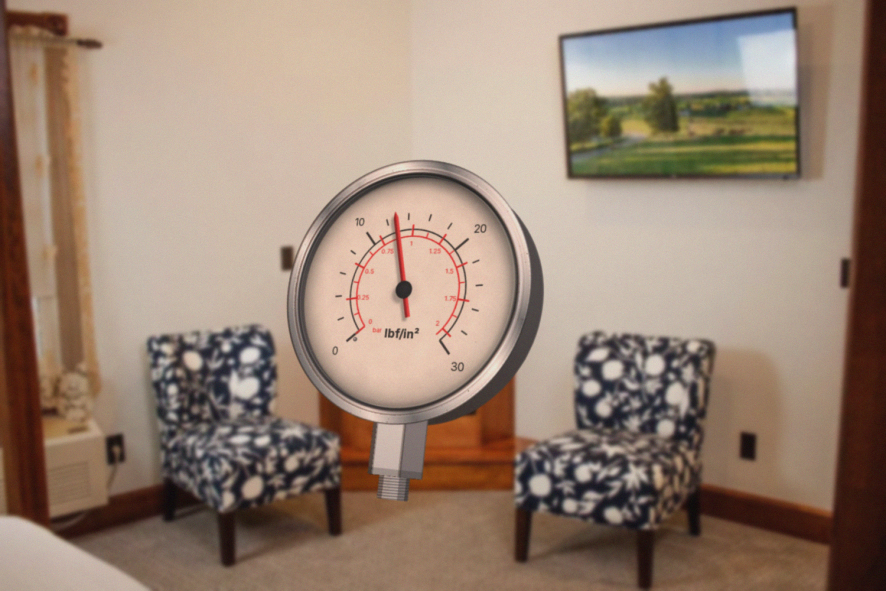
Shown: 13 psi
